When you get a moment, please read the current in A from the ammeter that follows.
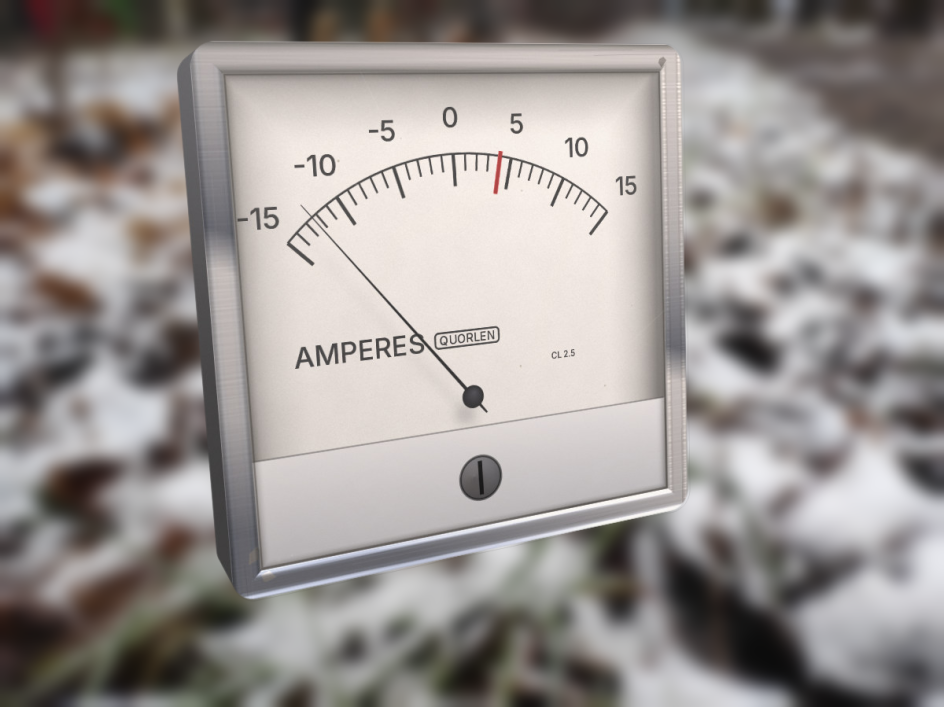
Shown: -12.5 A
